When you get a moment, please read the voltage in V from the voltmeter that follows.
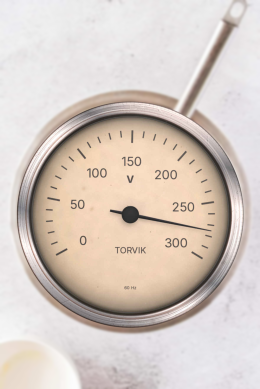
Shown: 275 V
